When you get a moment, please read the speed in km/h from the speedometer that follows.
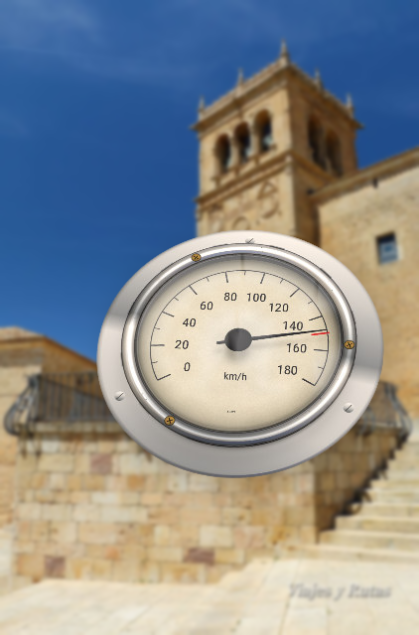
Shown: 150 km/h
